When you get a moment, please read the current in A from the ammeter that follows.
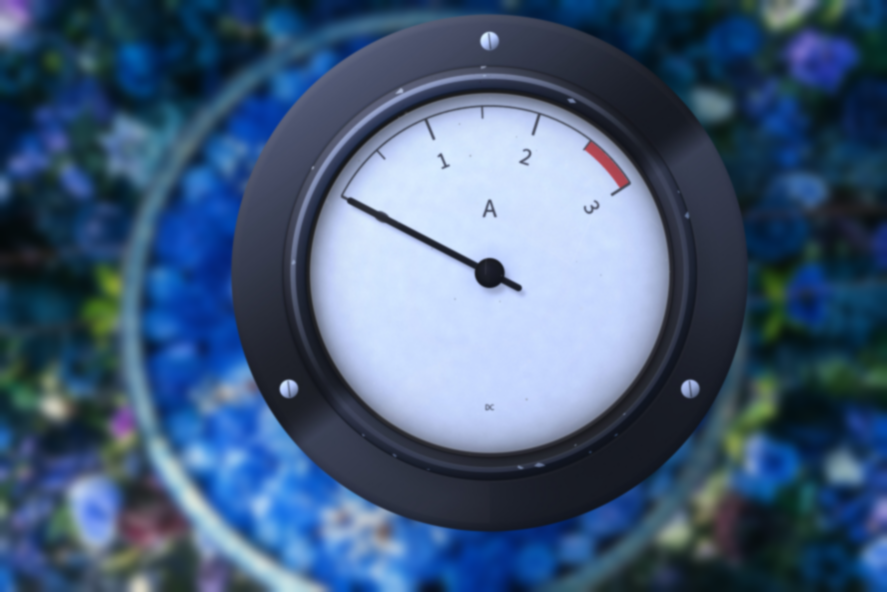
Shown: 0 A
